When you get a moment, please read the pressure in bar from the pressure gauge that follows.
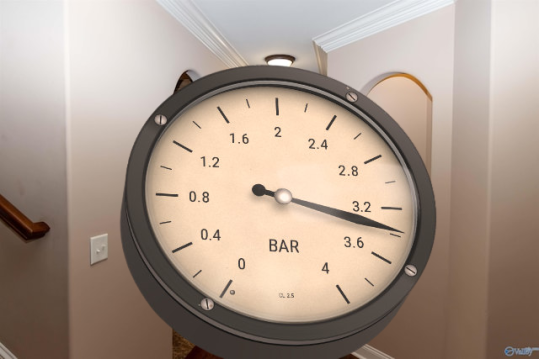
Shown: 3.4 bar
